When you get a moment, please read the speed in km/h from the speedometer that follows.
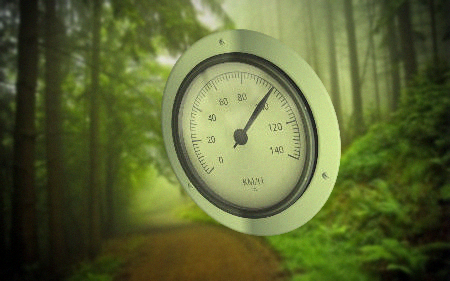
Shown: 100 km/h
